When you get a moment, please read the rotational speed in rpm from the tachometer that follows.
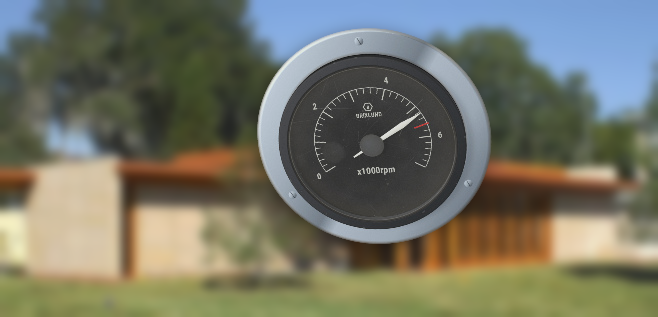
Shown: 5200 rpm
